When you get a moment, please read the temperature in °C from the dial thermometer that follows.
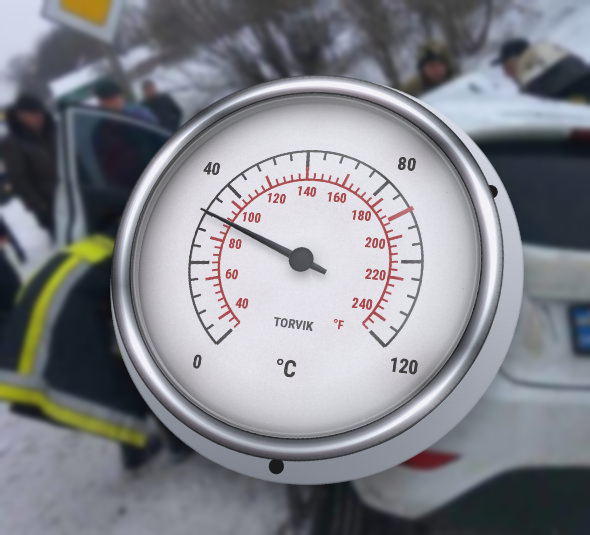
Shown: 32 °C
